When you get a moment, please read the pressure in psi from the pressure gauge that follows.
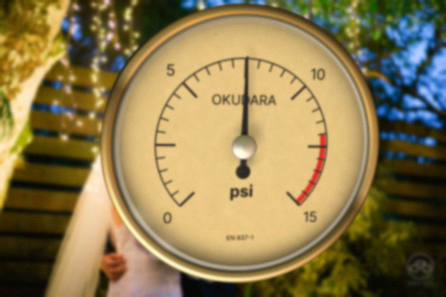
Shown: 7.5 psi
